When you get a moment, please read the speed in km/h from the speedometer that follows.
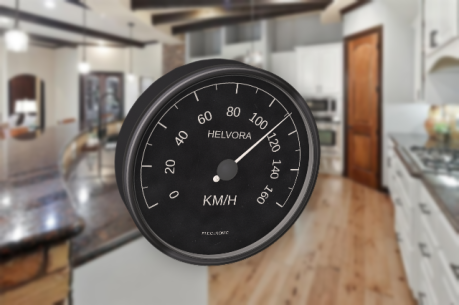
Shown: 110 km/h
